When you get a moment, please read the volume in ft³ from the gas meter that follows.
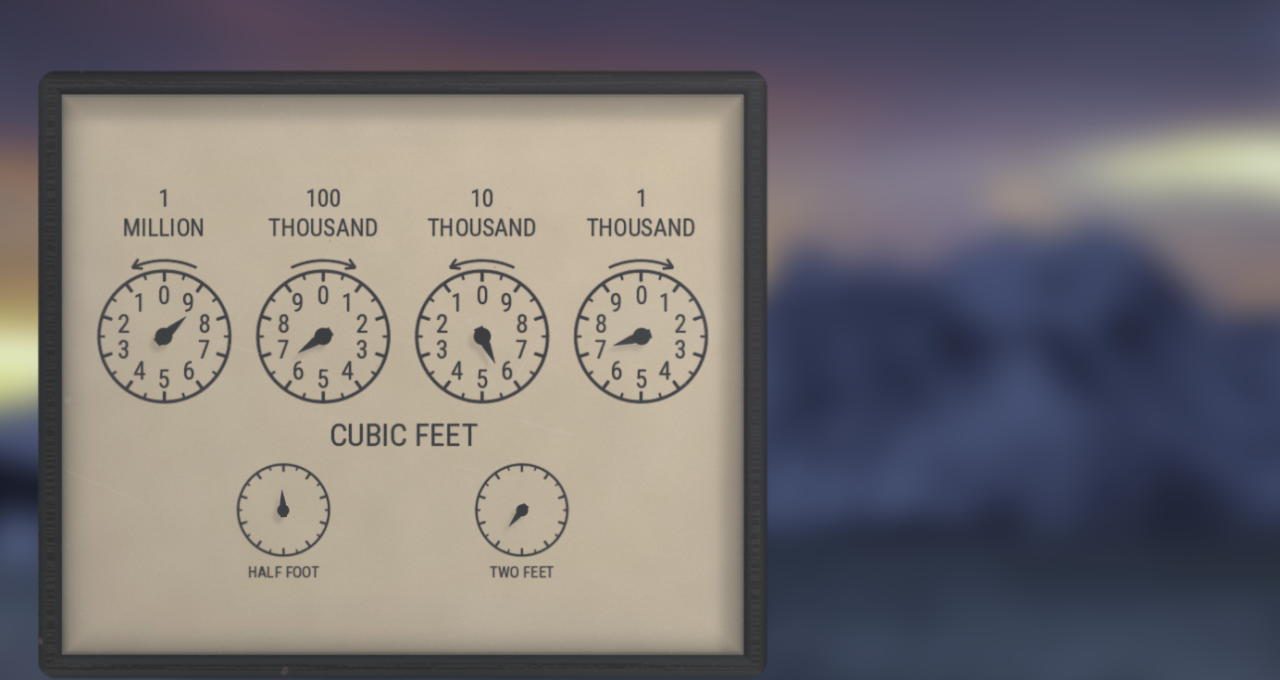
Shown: 865700 ft³
